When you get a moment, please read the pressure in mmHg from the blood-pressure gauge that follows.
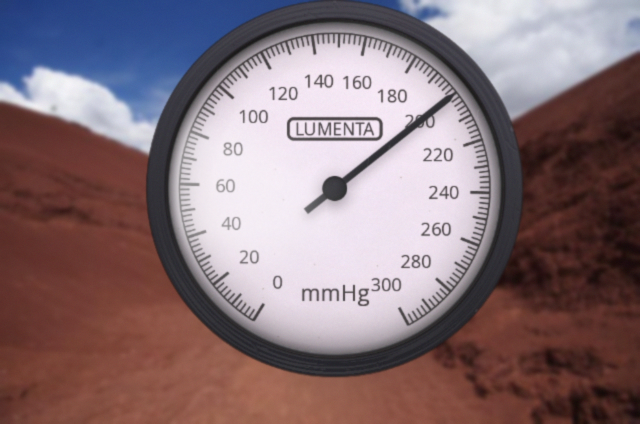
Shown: 200 mmHg
